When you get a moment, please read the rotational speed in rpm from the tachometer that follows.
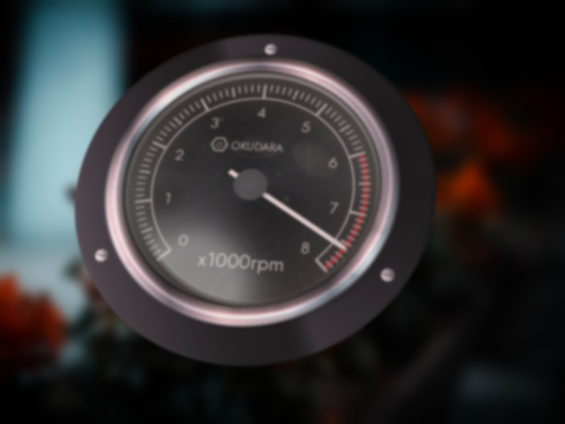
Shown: 7600 rpm
